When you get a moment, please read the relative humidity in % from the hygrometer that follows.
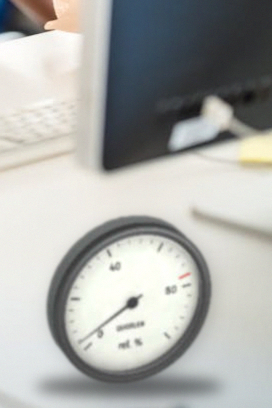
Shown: 4 %
